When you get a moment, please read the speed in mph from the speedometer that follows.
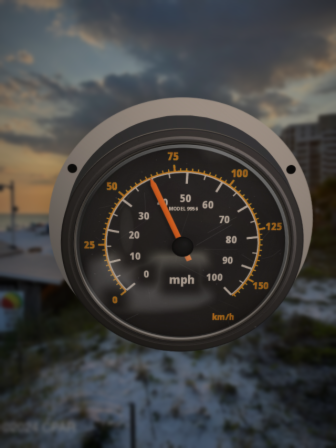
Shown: 40 mph
